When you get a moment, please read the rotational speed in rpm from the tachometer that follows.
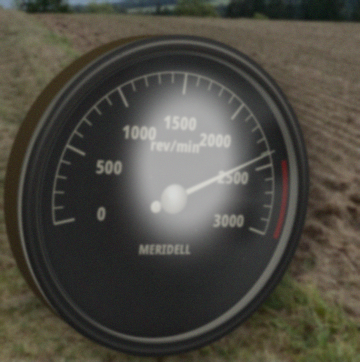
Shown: 2400 rpm
